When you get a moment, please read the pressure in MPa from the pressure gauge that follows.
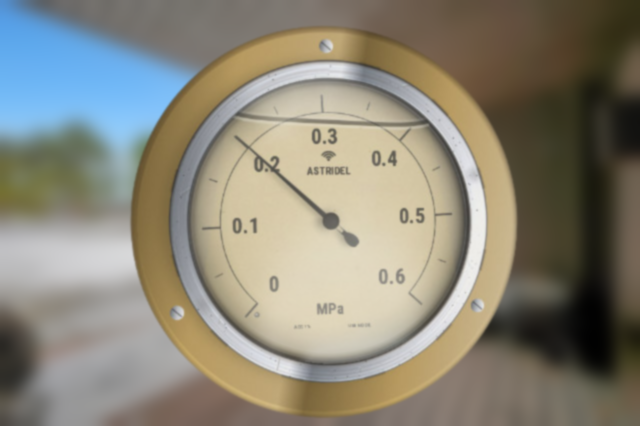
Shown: 0.2 MPa
